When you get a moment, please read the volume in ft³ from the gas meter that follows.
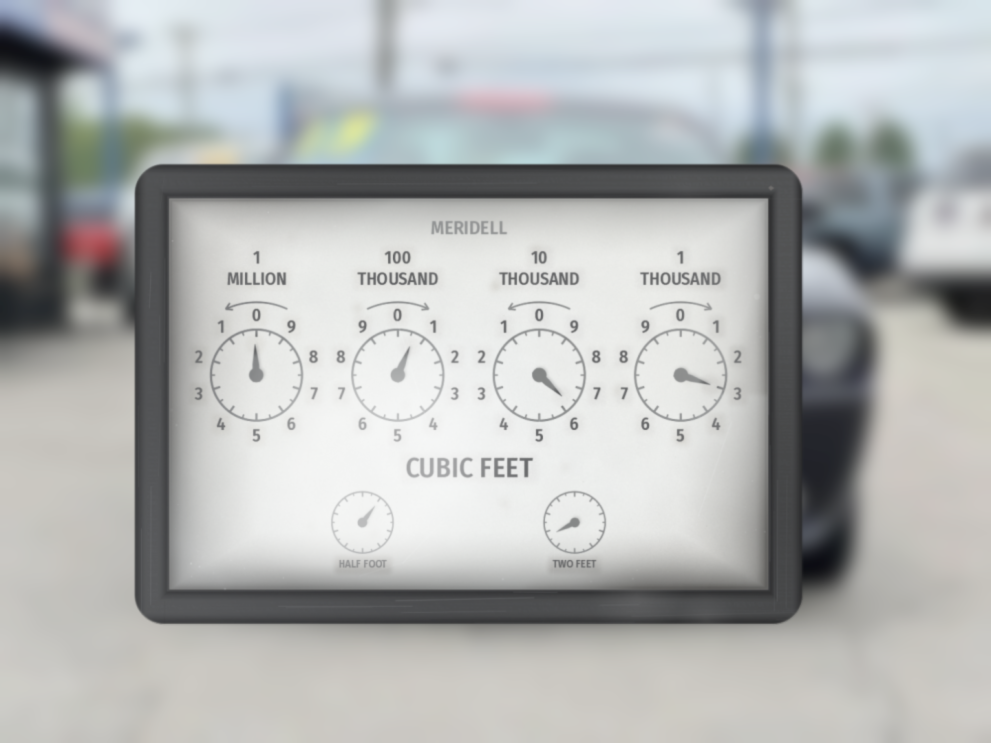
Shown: 6300 ft³
